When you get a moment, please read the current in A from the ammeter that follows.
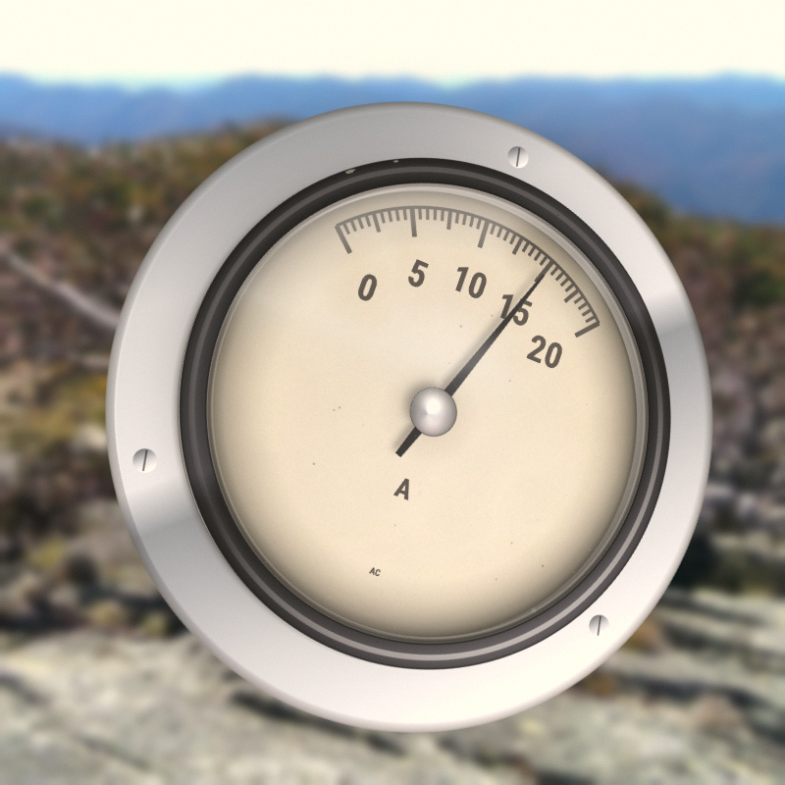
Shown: 15 A
